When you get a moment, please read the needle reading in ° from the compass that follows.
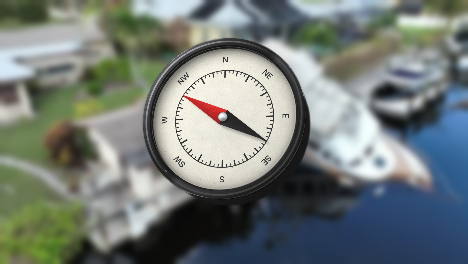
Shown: 300 °
